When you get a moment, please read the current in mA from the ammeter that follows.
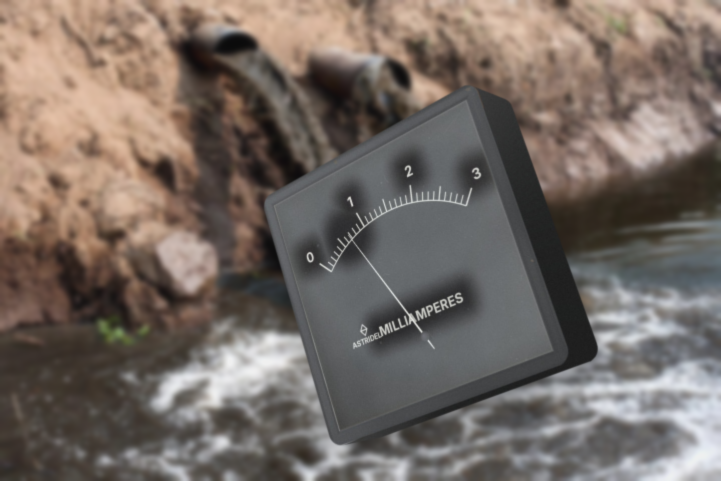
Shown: 0.7 mA
